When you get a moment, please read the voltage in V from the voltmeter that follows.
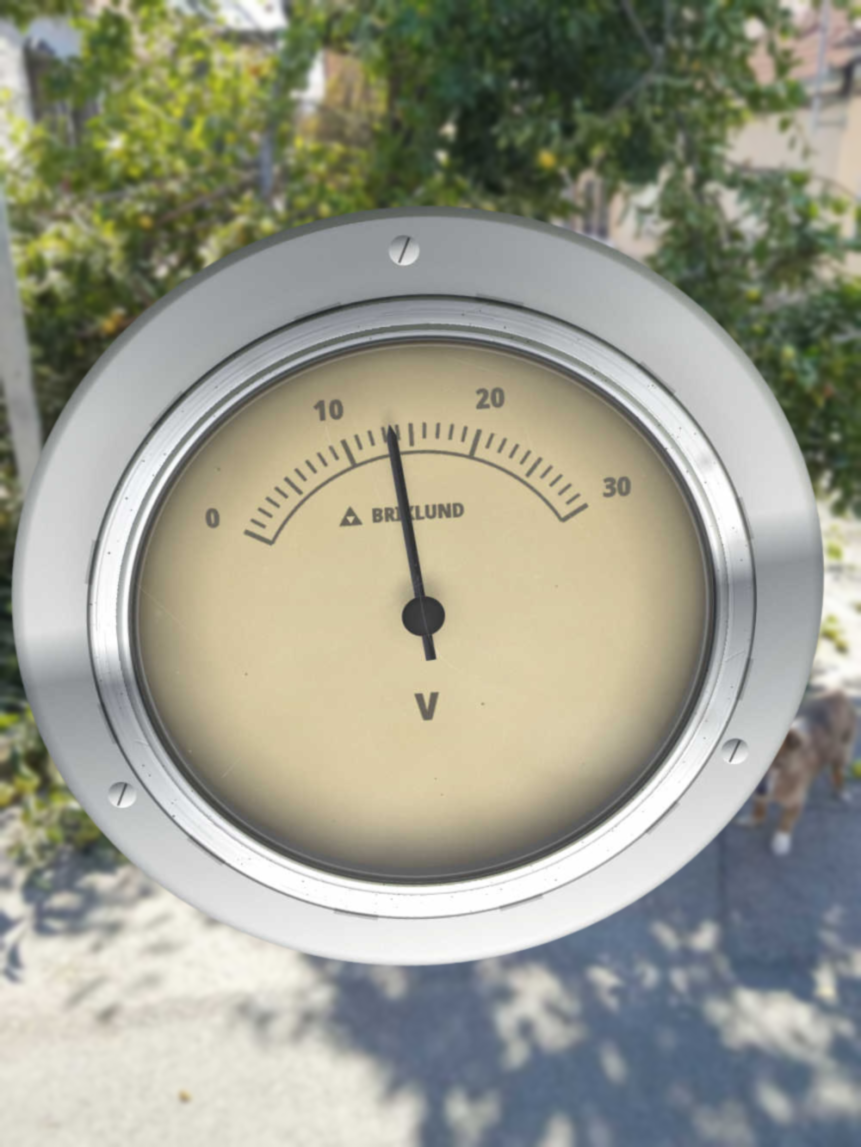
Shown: 13.5 V
